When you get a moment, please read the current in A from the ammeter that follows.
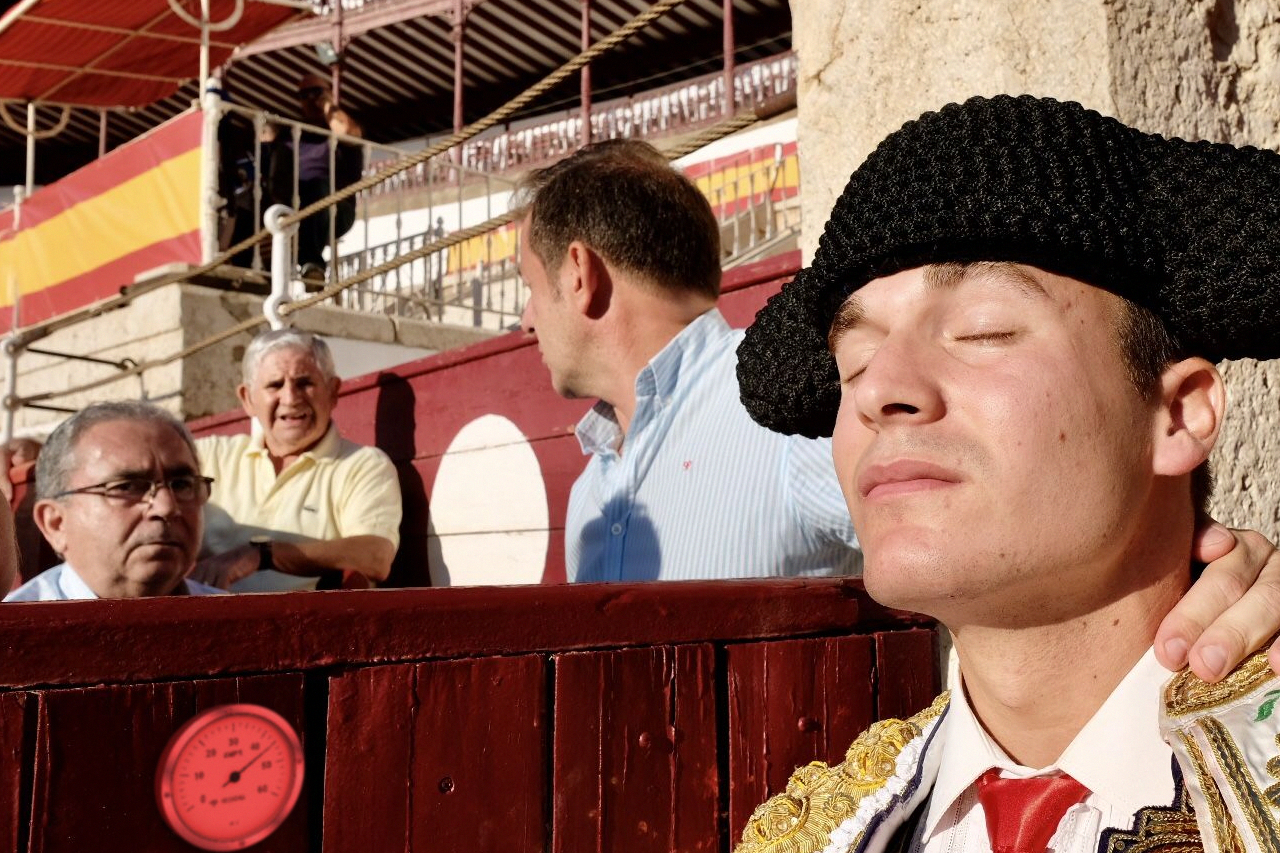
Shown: 44 A
